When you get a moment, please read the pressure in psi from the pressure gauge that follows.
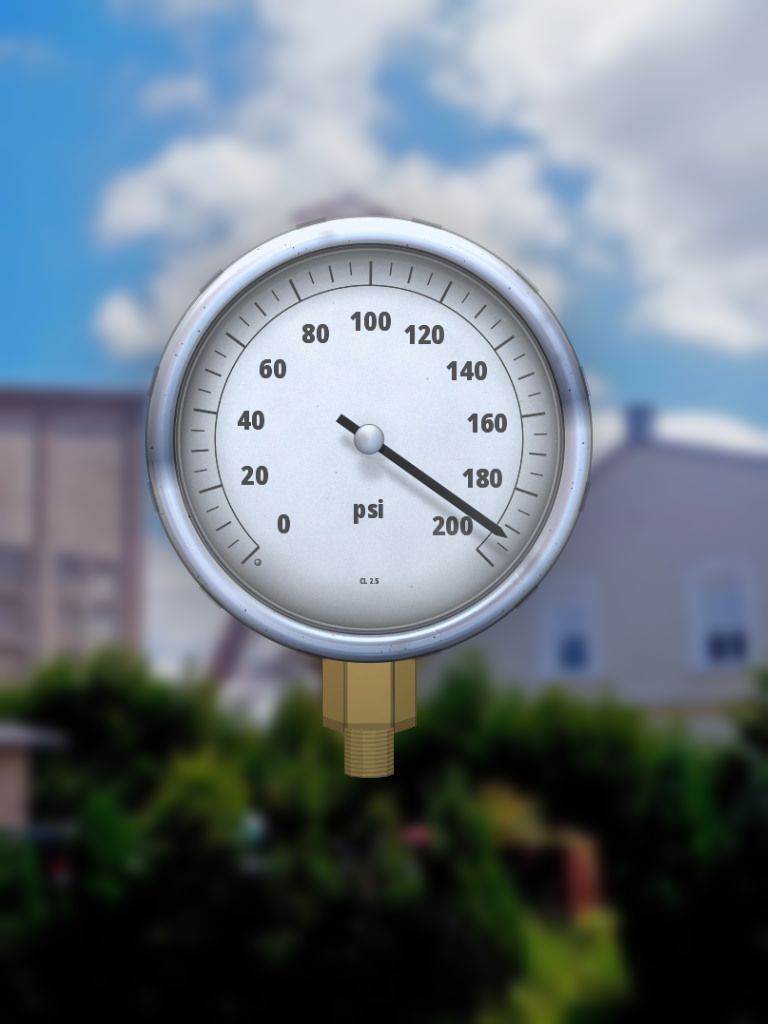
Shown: 192.5 psi
